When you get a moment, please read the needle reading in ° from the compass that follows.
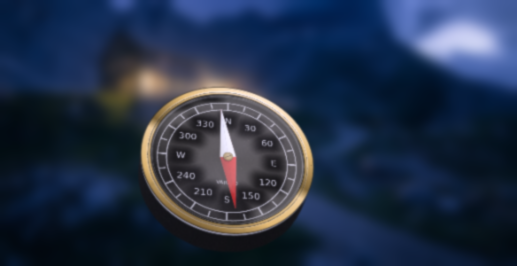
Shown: 172.5 °
